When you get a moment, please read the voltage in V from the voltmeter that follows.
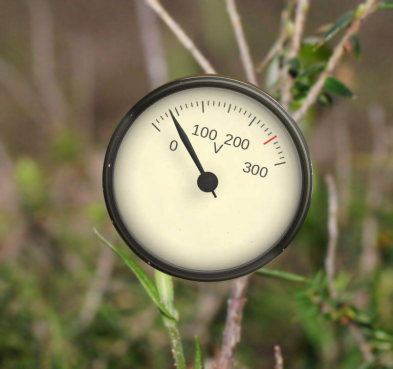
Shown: 40 V
